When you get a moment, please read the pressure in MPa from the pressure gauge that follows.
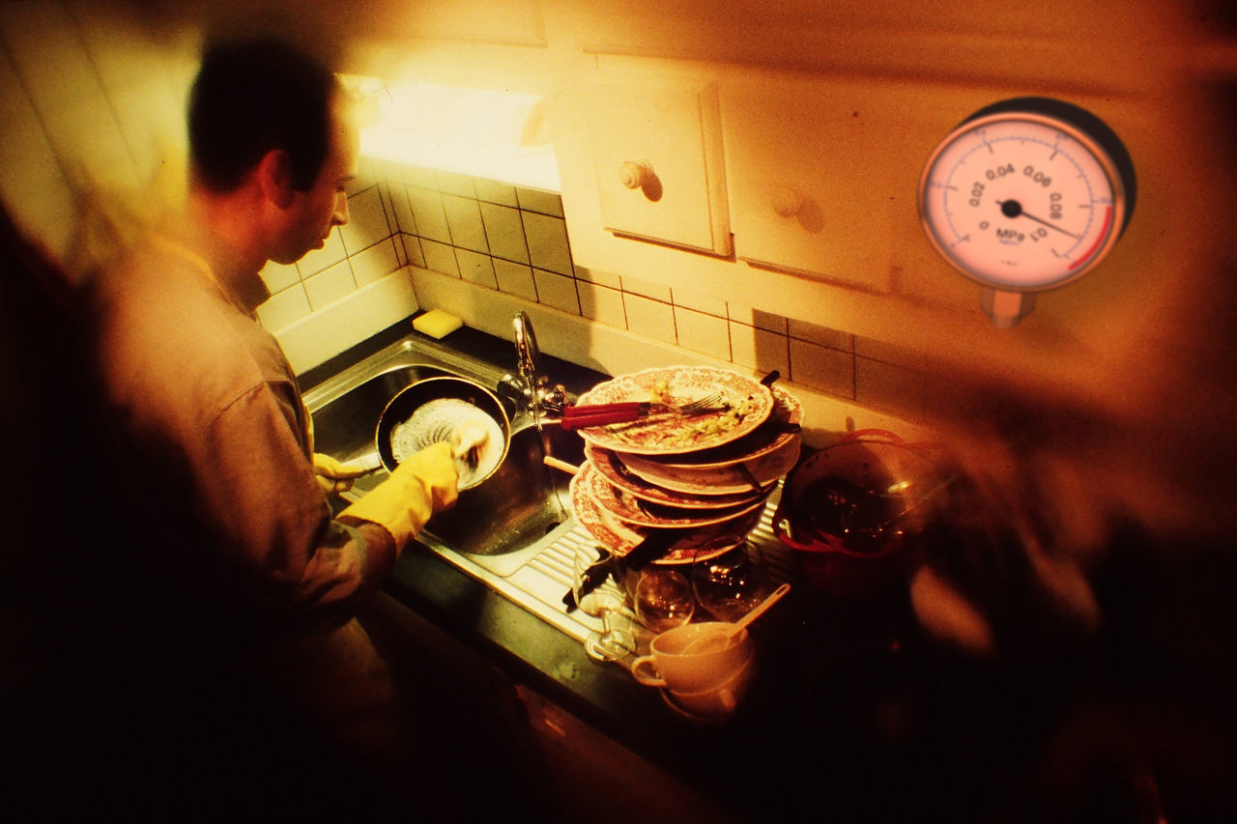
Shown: 0.09 MPa
